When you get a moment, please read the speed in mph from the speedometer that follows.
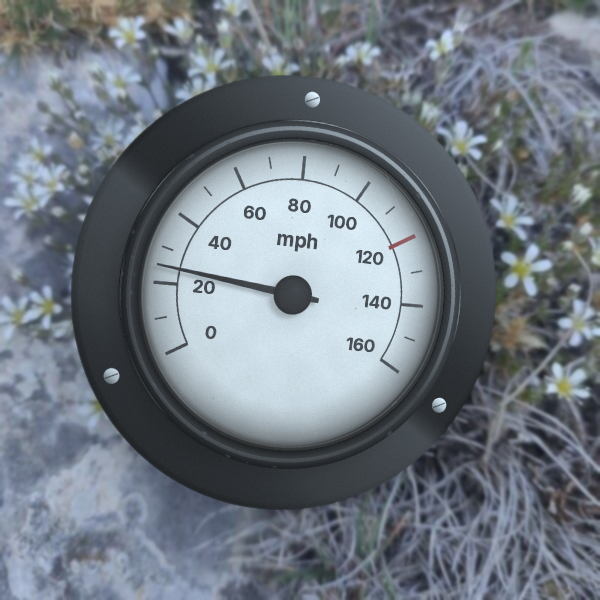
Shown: 25 mph
